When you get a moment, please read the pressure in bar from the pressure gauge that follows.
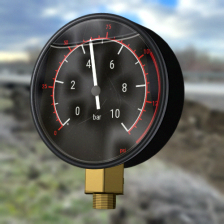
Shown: 4.5 bar
